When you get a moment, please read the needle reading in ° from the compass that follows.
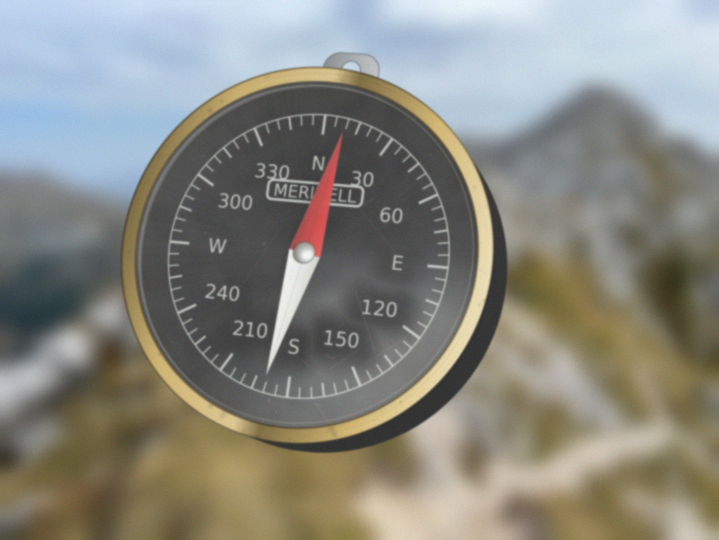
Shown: 10 °
